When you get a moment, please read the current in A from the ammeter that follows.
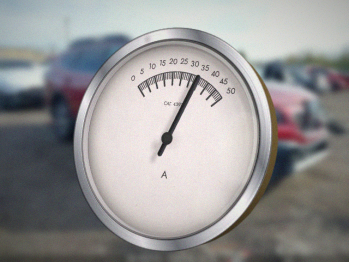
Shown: 35 A
